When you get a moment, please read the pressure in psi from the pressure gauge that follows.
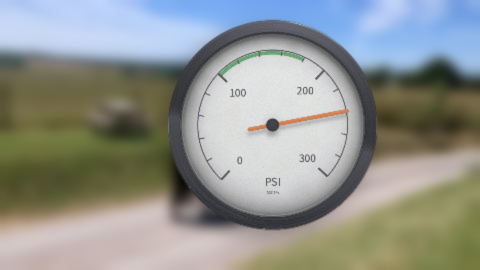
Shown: 240 psi
